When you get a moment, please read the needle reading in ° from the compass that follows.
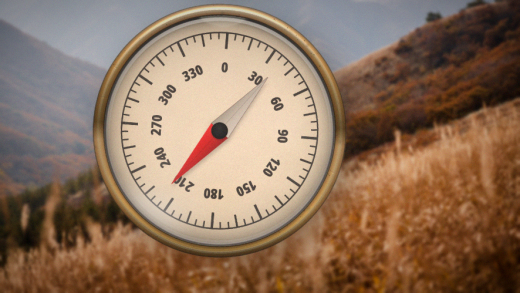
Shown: 217.5 °
